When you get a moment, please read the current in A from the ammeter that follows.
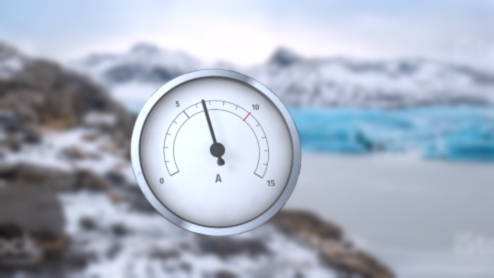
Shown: 6.5 A
